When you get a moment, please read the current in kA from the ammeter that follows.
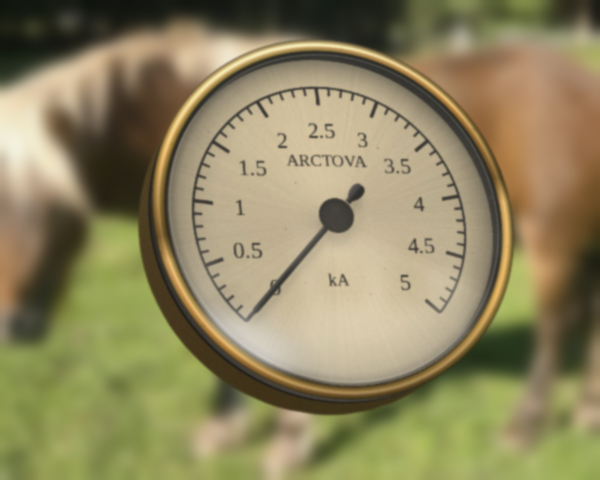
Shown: 0 kA
